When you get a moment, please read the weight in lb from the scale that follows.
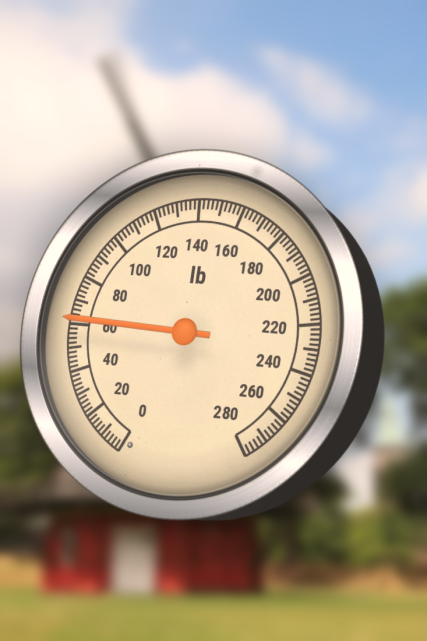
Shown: 62 lb
